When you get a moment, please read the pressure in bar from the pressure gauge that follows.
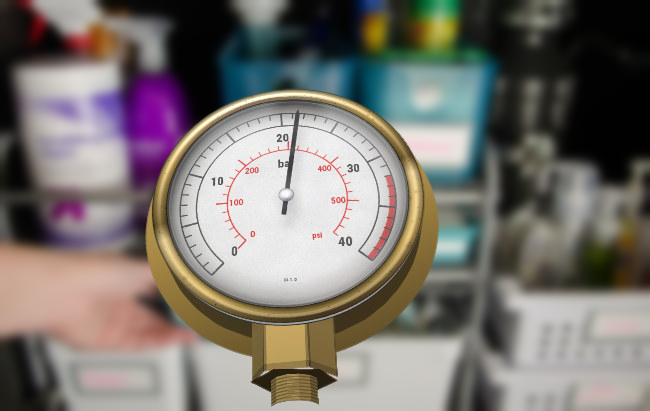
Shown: 21.5 bar
